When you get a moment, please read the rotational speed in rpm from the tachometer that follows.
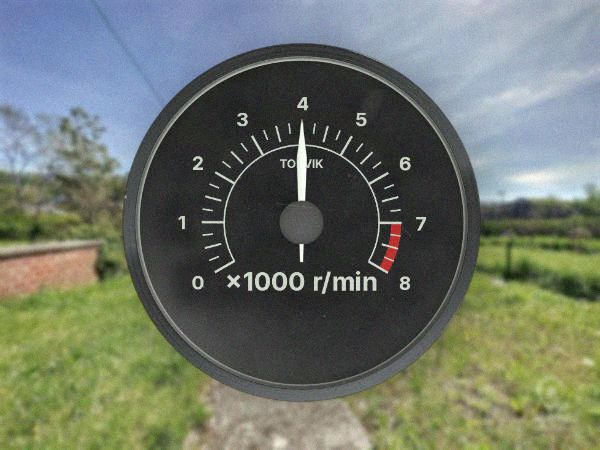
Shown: 4000 rpm
